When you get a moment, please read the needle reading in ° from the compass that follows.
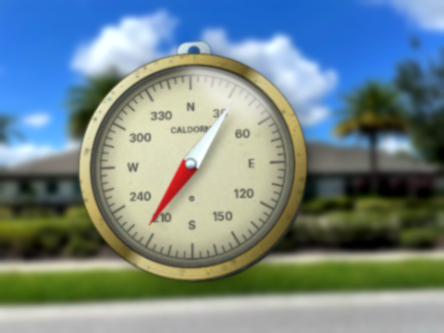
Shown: 215 °
